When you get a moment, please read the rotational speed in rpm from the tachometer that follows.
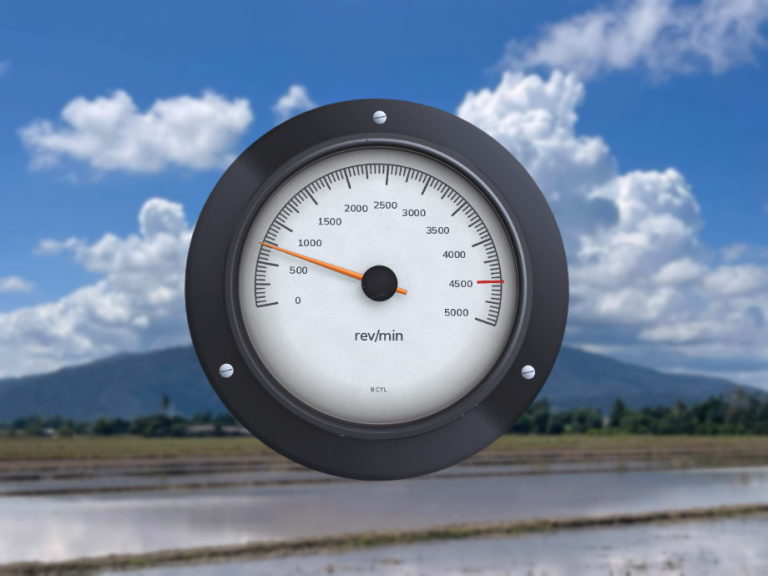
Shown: 700 rpm
